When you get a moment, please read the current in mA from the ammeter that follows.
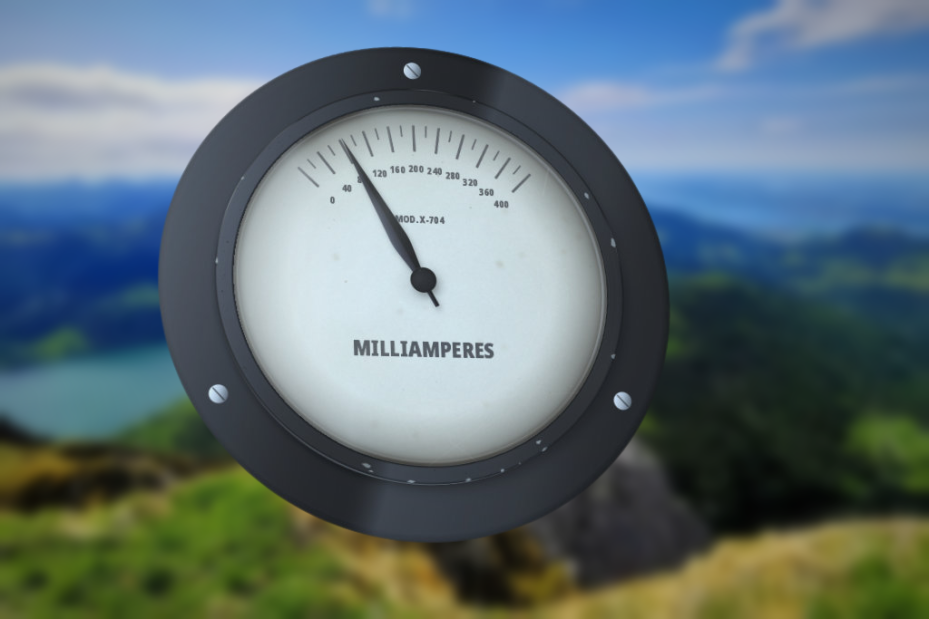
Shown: 80 mA
